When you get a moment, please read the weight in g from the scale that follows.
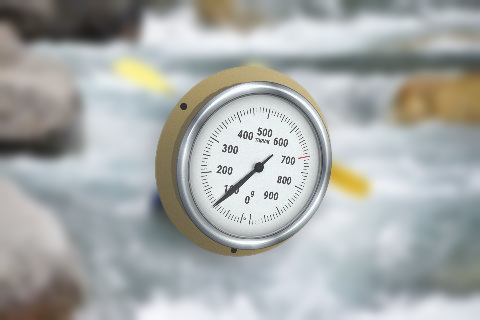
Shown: 100 g
